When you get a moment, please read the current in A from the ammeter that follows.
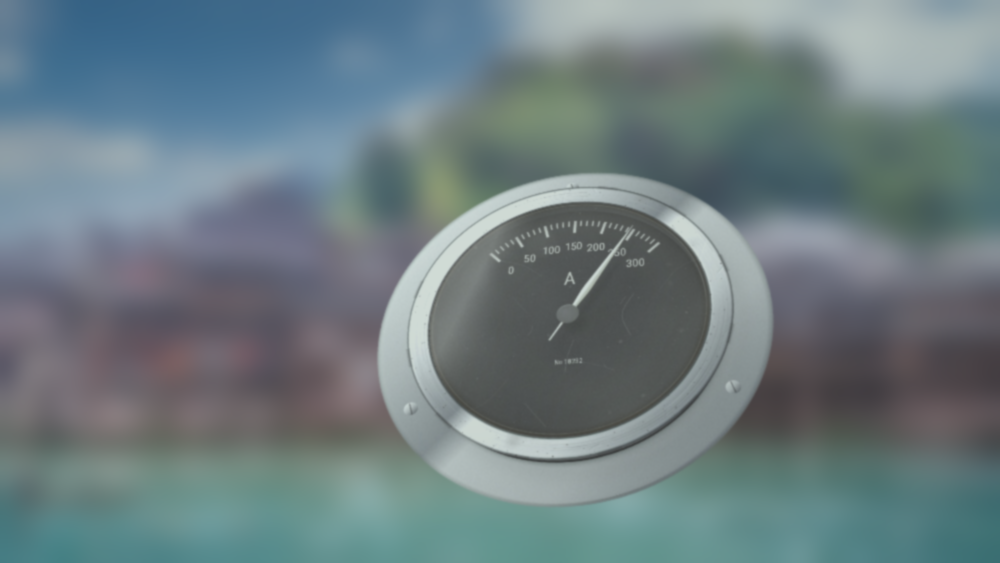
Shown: 250 A
